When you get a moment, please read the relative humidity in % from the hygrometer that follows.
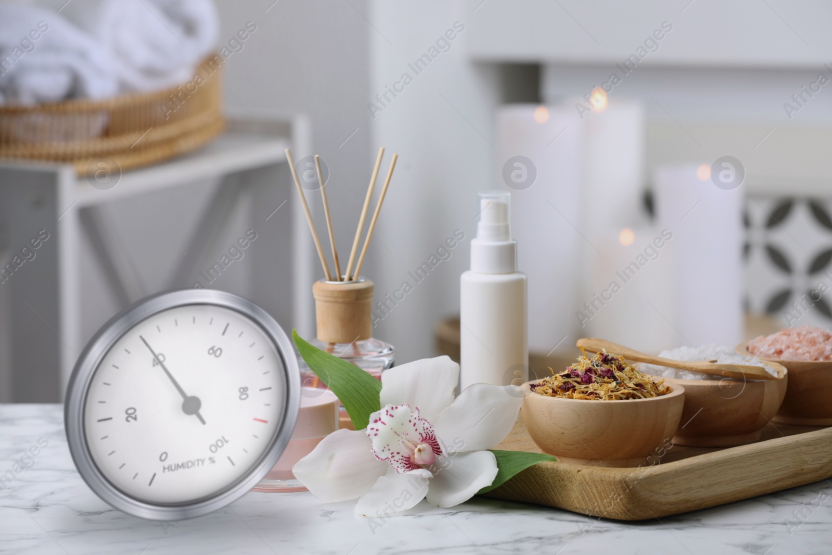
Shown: 40 %
